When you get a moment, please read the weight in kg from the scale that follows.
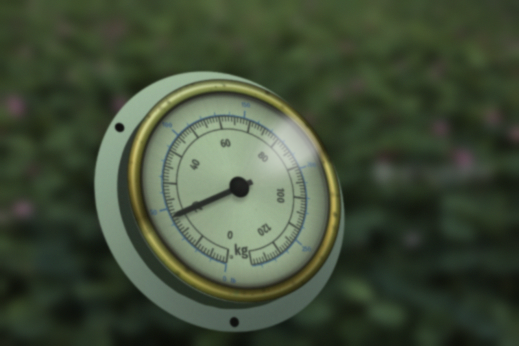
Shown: 20 kg
